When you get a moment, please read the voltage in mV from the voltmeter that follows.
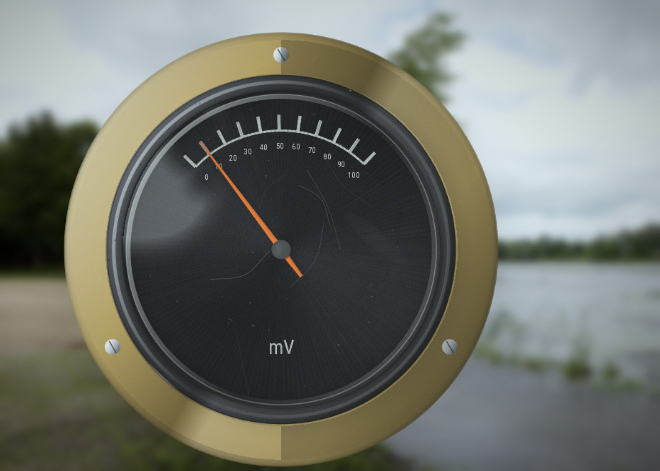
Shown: 10 mV
